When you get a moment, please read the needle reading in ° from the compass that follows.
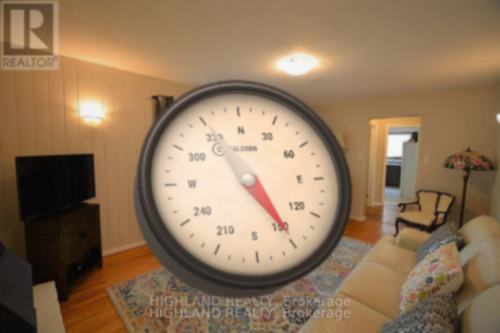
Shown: 150 °
